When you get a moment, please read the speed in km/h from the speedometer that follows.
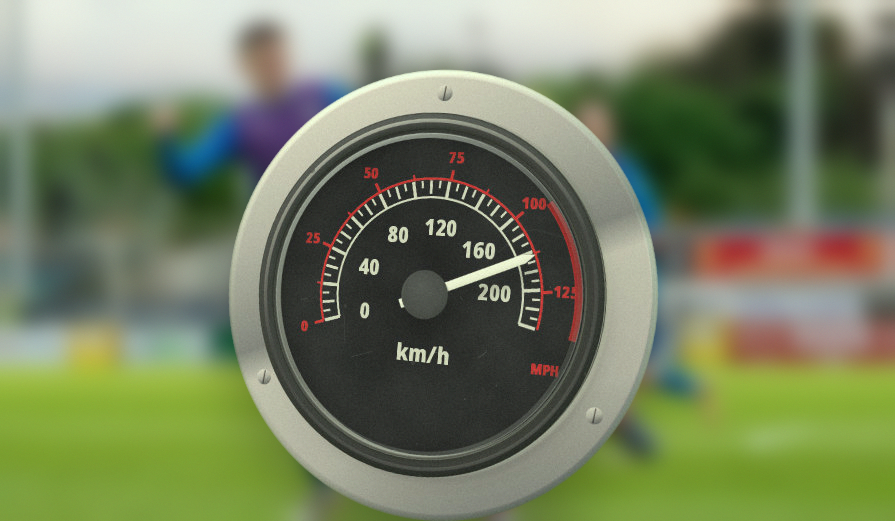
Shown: 182.5 km/h
